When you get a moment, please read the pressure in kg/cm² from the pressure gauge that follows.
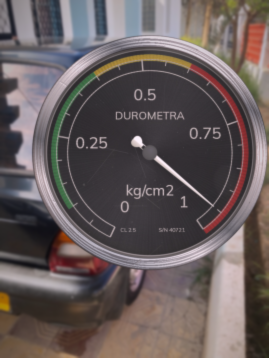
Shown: 0.95 kg/cm²
